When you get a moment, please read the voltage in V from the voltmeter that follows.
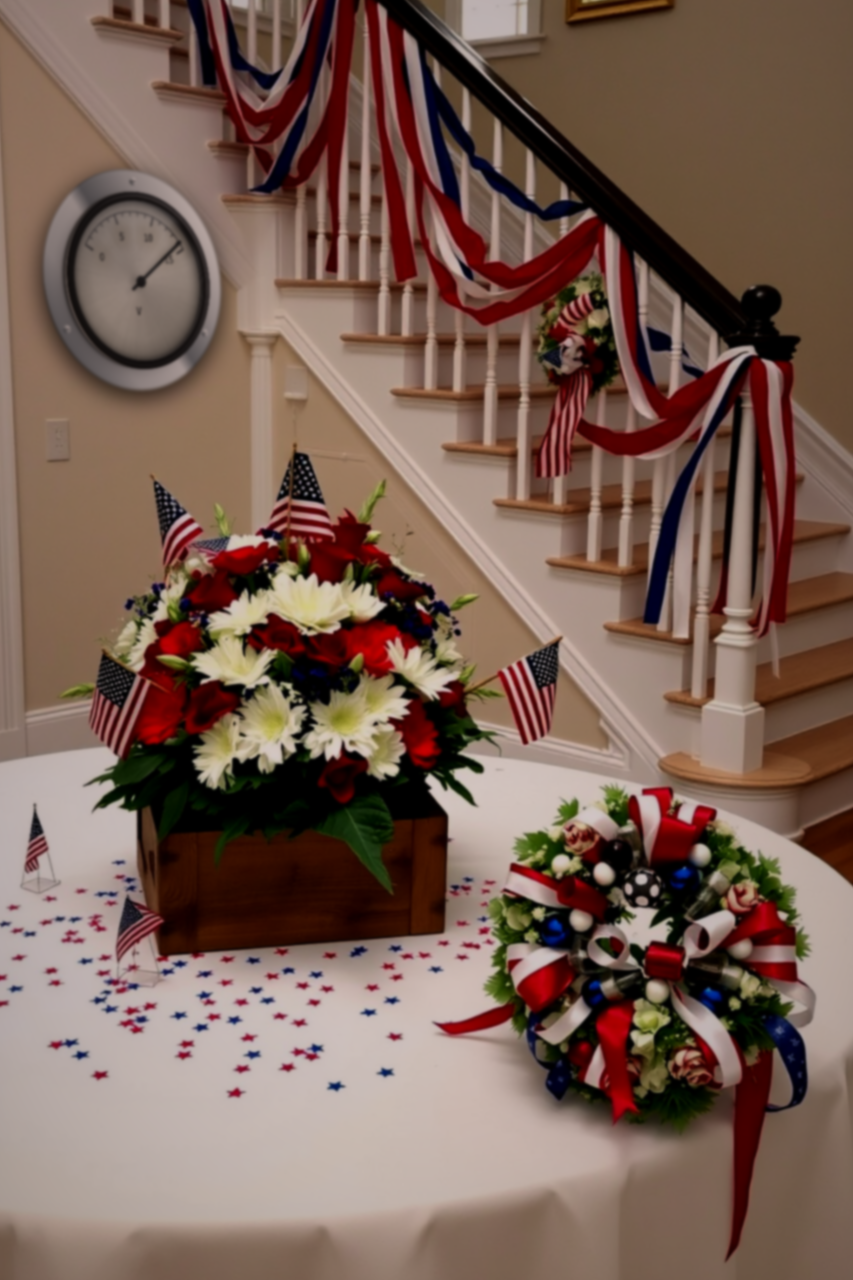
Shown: 14 V
